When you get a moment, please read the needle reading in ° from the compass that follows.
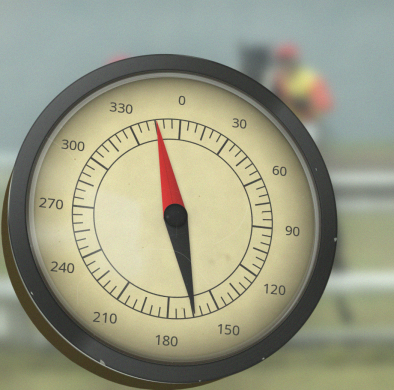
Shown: 345 °
